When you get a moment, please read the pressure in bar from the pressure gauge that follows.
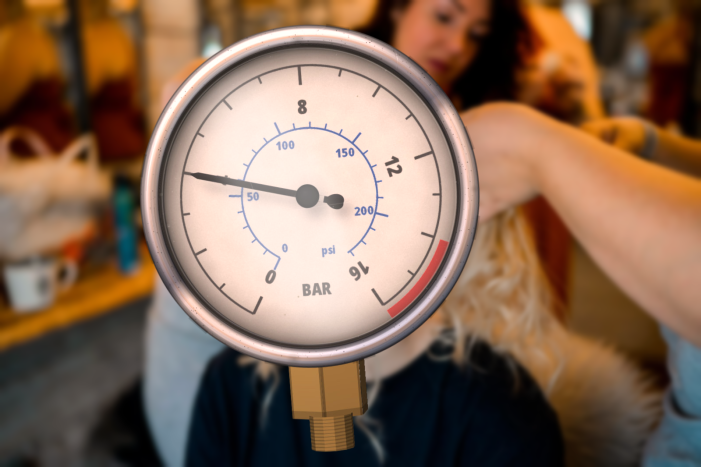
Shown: 4 bar
